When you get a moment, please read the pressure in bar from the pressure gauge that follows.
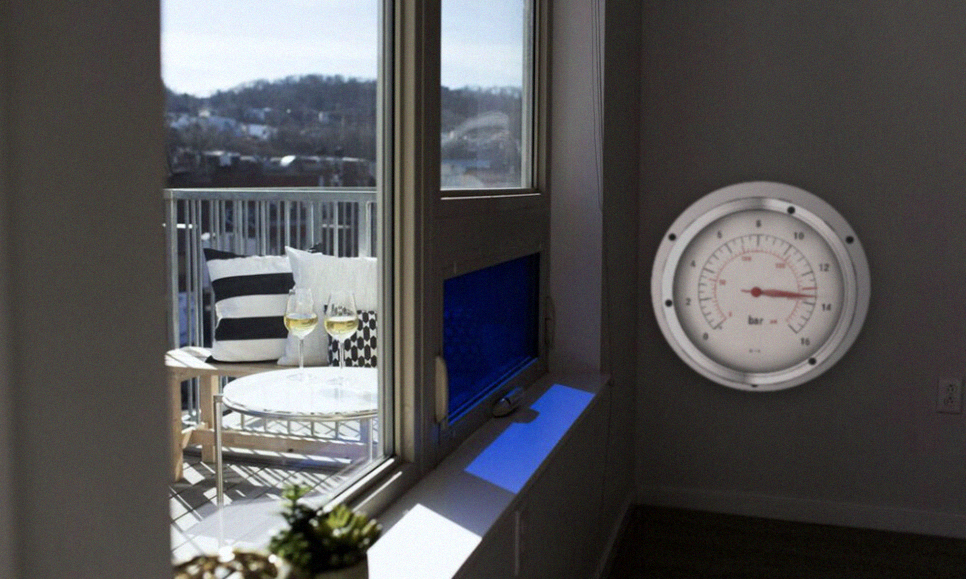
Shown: 13.5 bar
